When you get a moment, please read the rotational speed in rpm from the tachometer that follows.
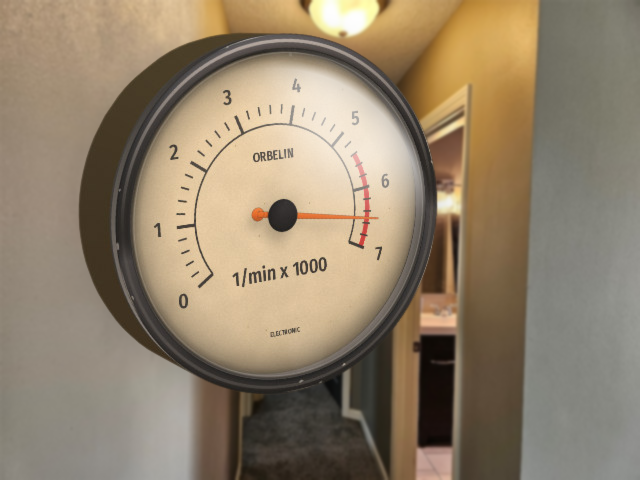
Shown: 6500 rpm
